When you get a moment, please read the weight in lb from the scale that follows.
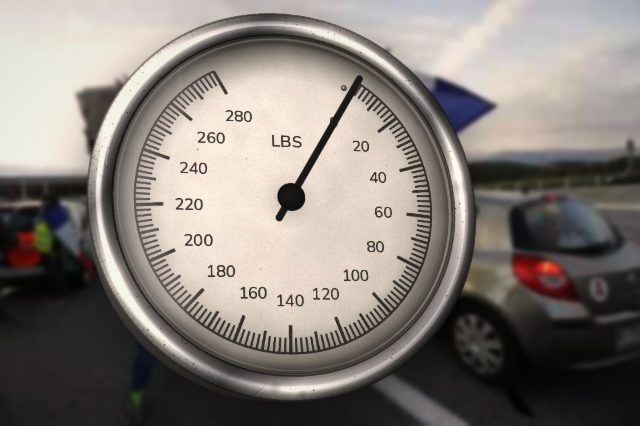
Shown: 0 lb
